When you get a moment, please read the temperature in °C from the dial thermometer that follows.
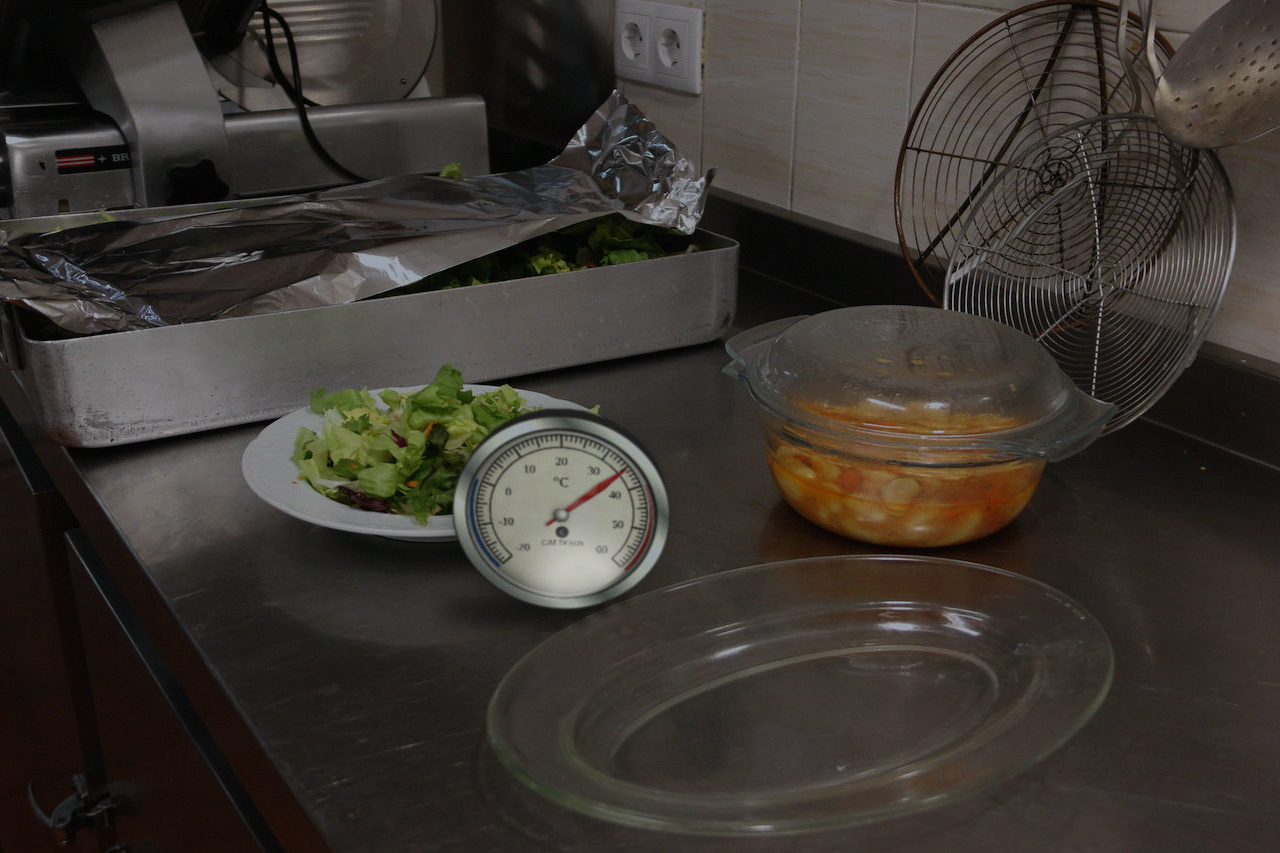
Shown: 35 °C
